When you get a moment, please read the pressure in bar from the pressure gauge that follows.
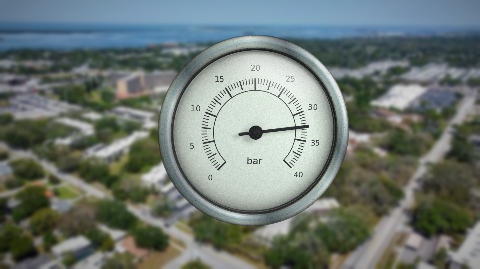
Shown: 32.5 bar
